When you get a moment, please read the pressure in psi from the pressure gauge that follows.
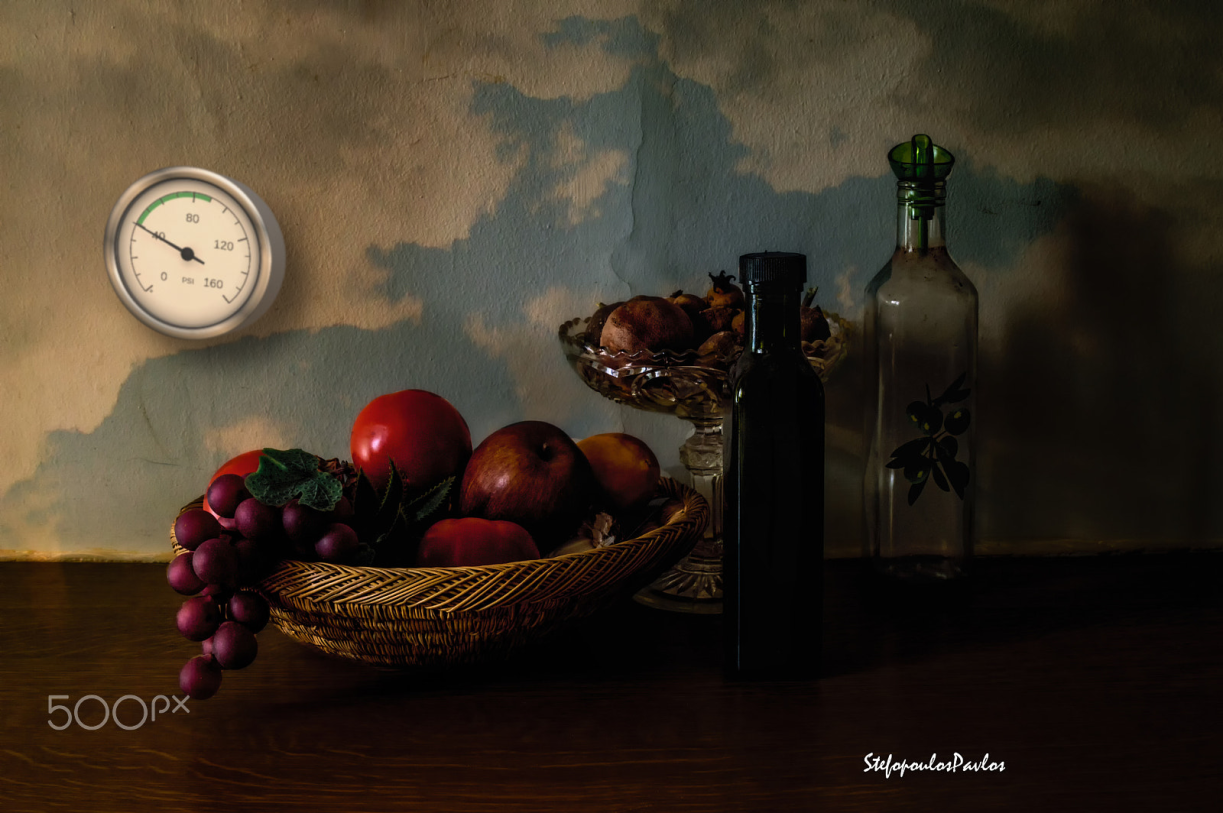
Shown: 40 psi
